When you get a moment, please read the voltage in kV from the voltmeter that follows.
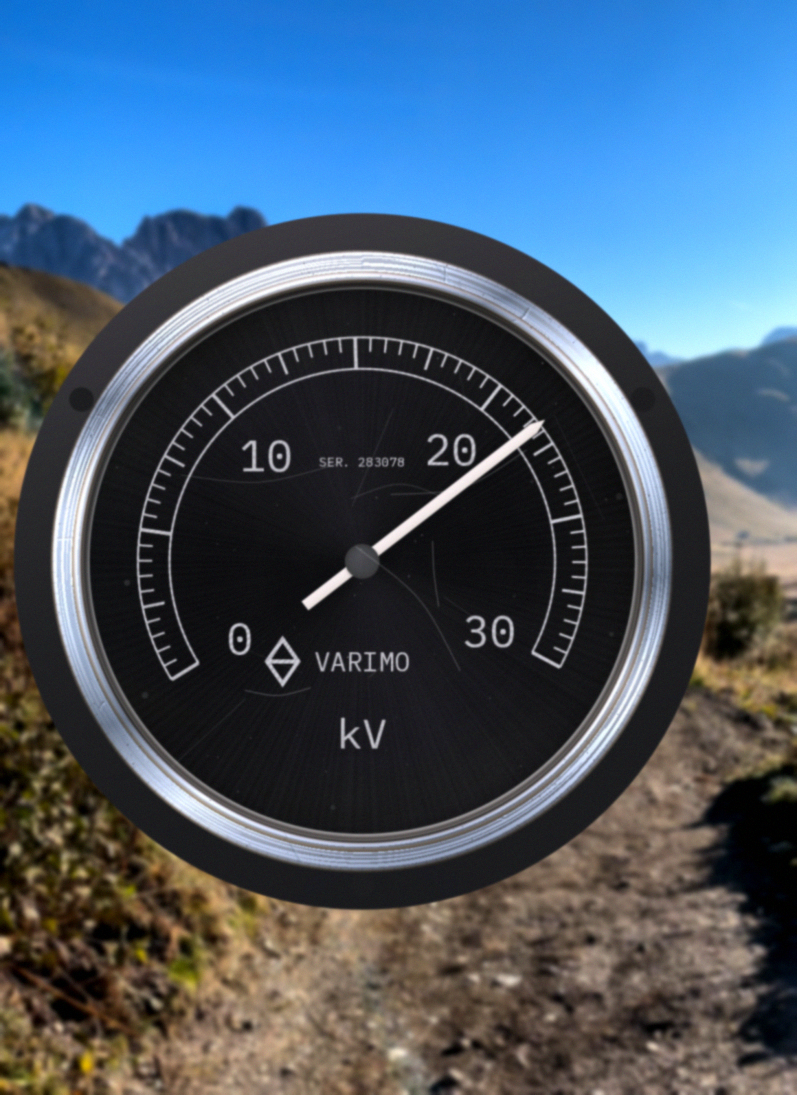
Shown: 21.75 kV
